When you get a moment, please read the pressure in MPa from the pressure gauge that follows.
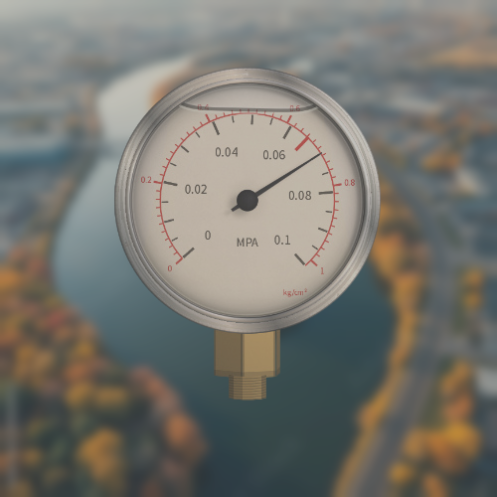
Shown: 0.07 MPa
